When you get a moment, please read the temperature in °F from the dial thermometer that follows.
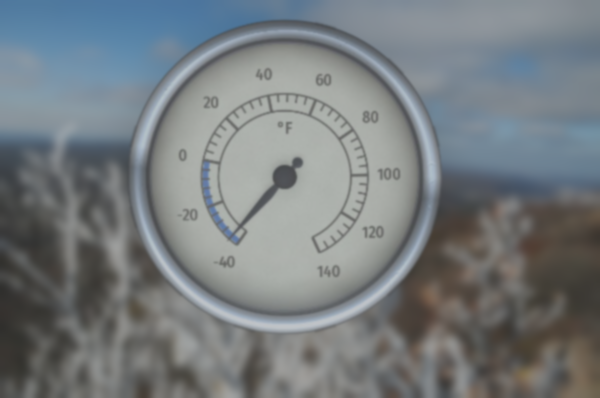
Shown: -36 °F
